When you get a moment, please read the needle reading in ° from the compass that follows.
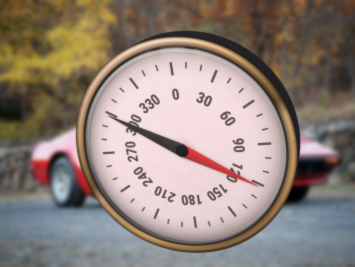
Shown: 120 °
